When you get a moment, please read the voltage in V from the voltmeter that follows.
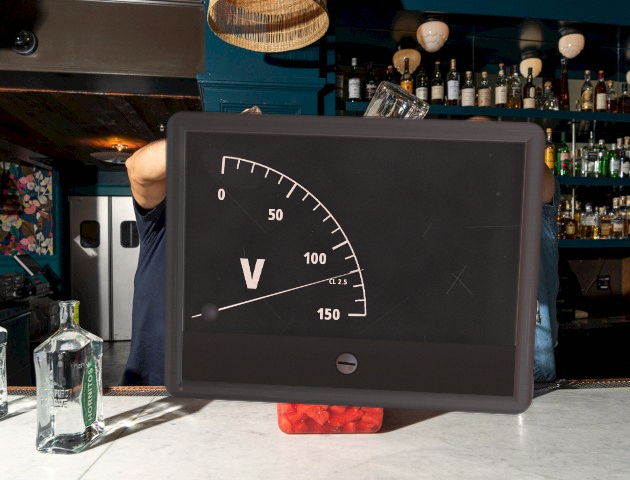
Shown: 120 V
